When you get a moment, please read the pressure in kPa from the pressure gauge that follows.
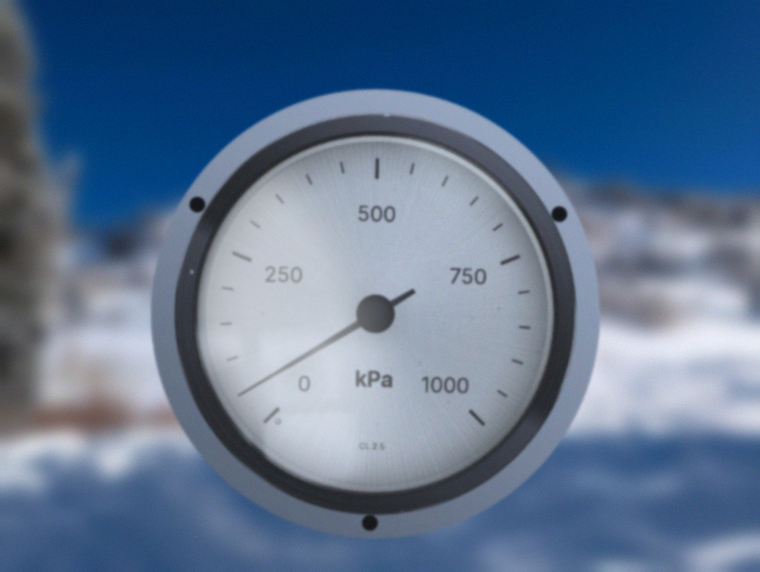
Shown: 50 kPa
